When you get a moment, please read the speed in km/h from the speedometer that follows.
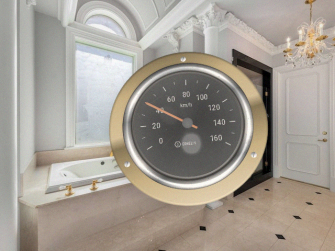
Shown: 40 km/h
